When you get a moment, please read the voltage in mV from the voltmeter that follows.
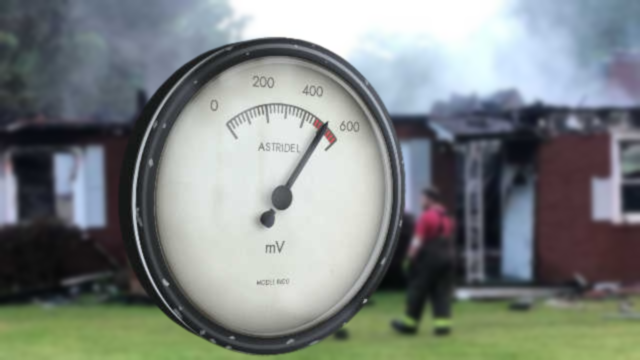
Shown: 500 mV
